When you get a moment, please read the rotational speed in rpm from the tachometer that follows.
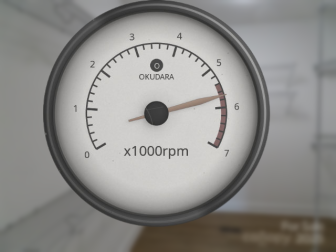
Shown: 5700 rpm
